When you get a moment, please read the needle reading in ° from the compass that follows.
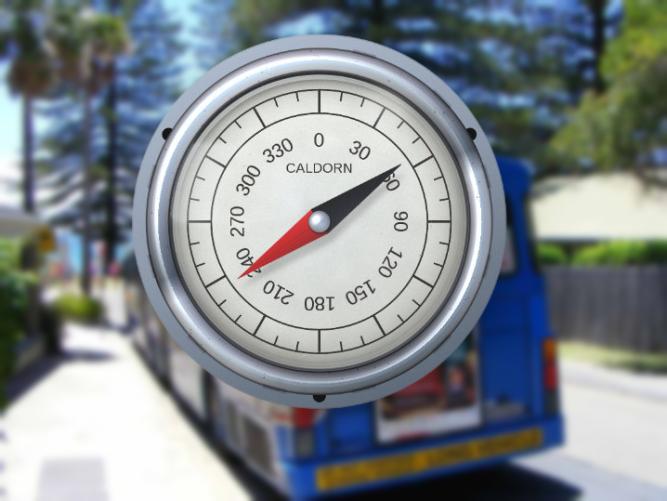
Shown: 235 °
